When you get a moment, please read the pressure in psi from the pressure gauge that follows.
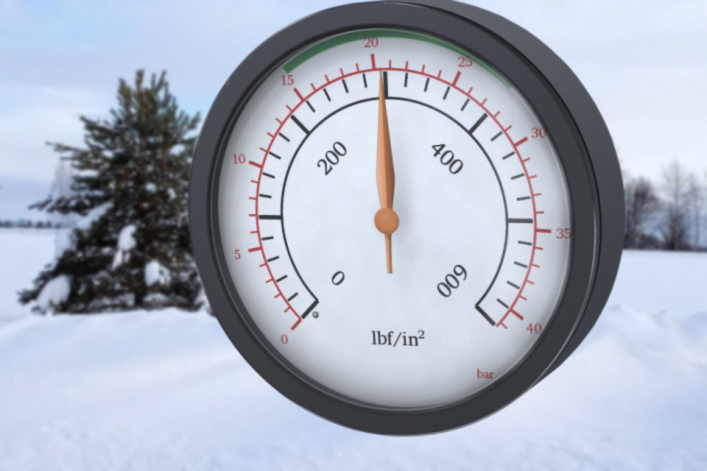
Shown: 300 psi
